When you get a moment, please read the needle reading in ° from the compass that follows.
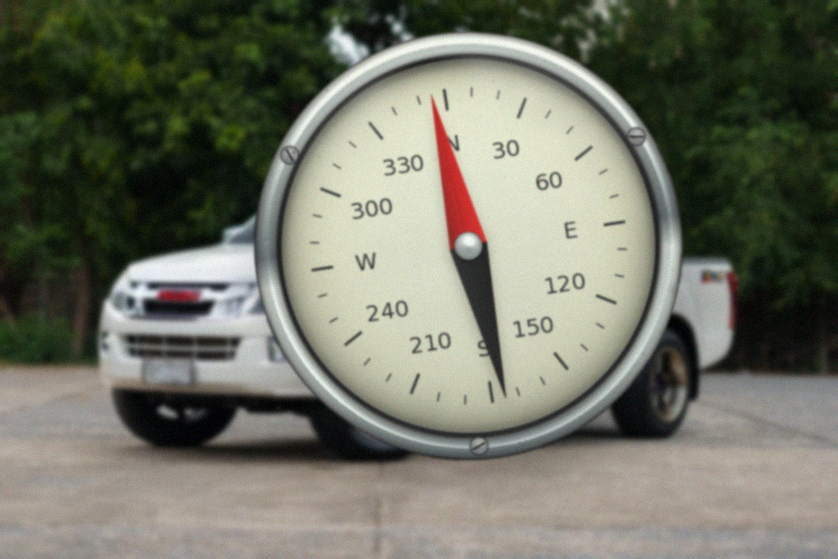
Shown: 355 °
